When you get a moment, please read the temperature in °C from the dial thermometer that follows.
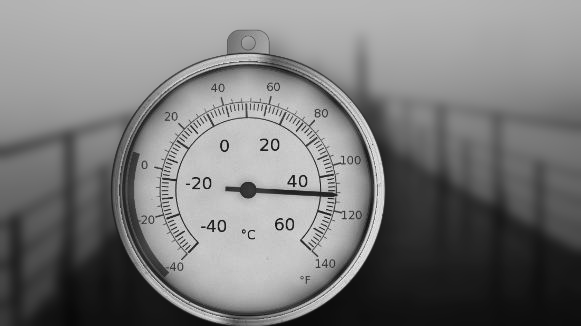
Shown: 45 °C
